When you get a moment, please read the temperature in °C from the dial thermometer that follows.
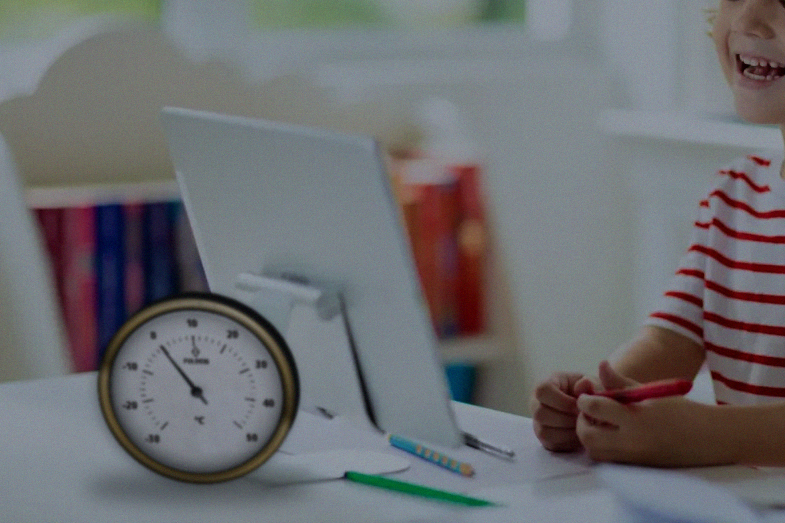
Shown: 0 °C
